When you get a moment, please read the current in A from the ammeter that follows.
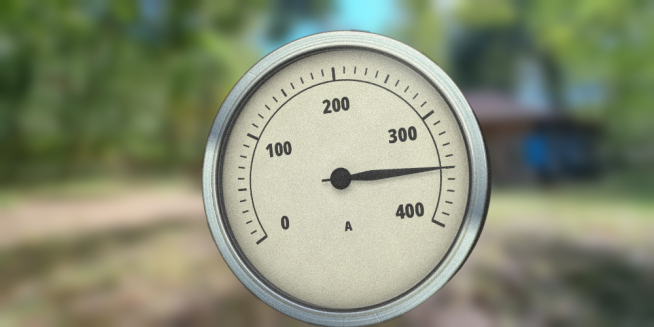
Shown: 350 A
